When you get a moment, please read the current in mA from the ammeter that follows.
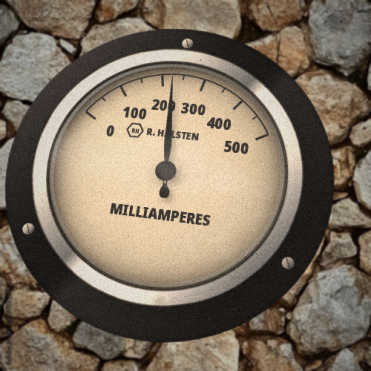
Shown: 225 mA
